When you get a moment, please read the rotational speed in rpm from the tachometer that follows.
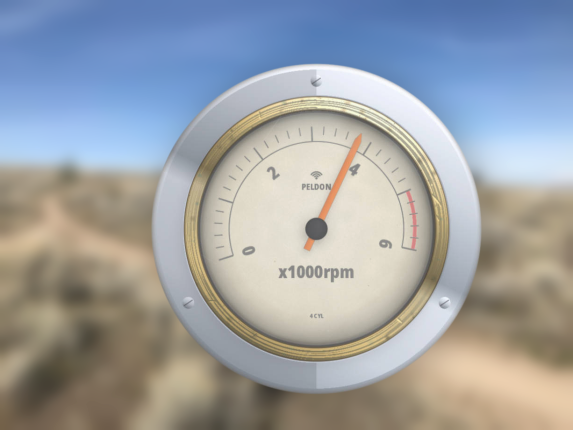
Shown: 3800 rpm
